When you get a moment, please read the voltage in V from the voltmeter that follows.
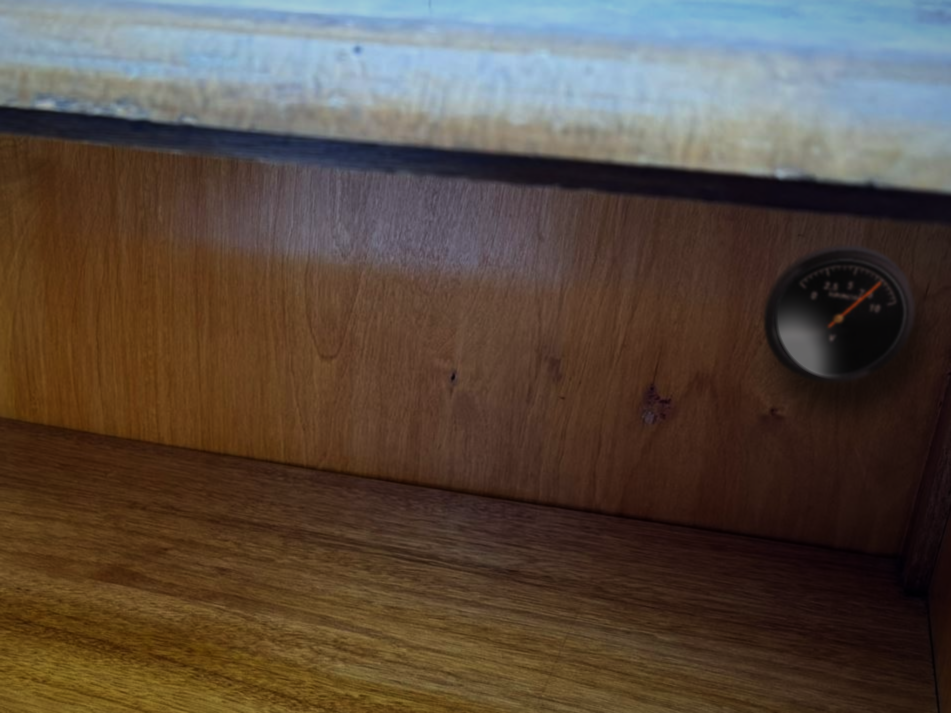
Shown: 7.5 V
